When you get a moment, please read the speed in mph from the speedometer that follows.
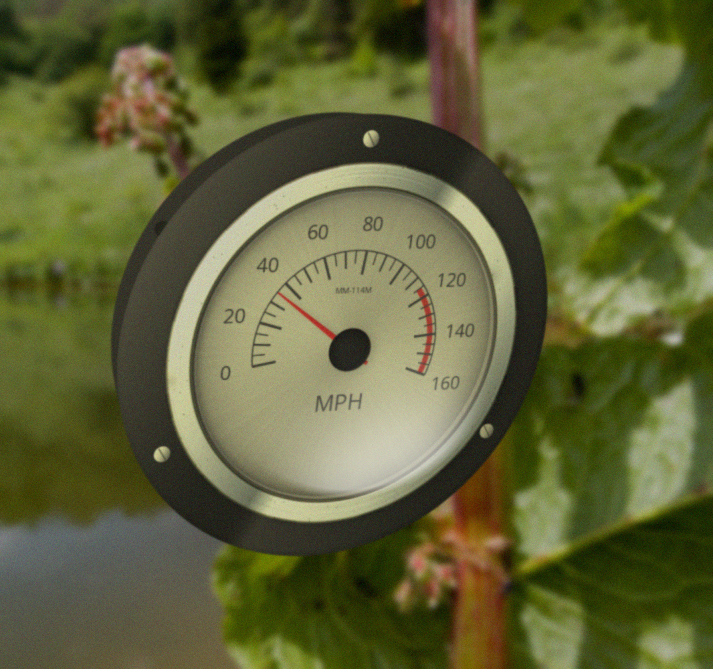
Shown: 35 mph
